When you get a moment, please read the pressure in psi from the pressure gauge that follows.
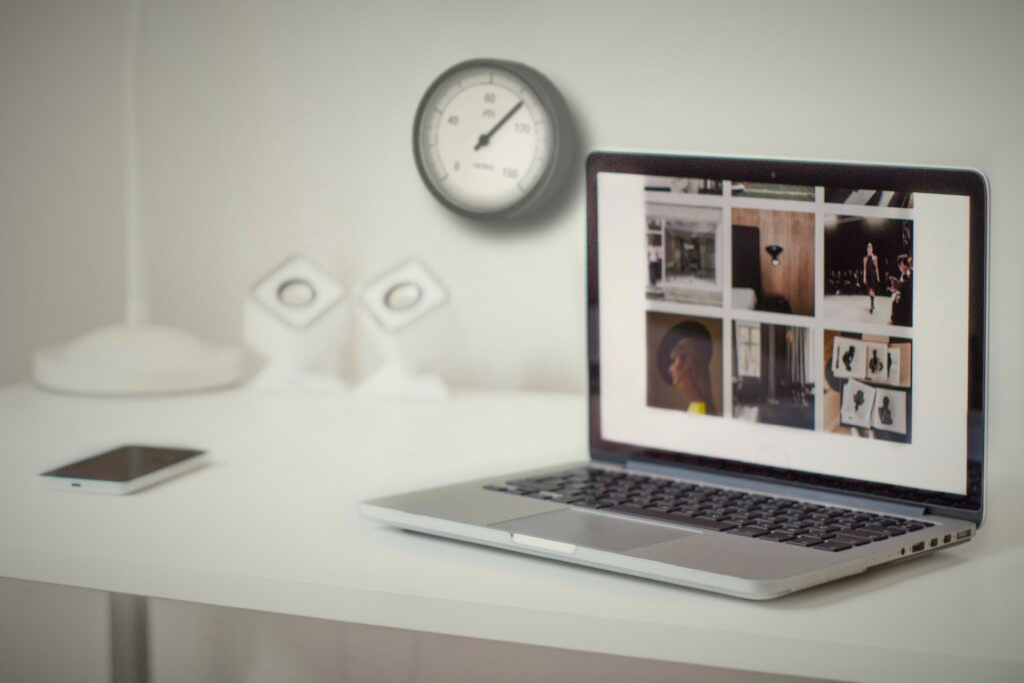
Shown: 105 psi
